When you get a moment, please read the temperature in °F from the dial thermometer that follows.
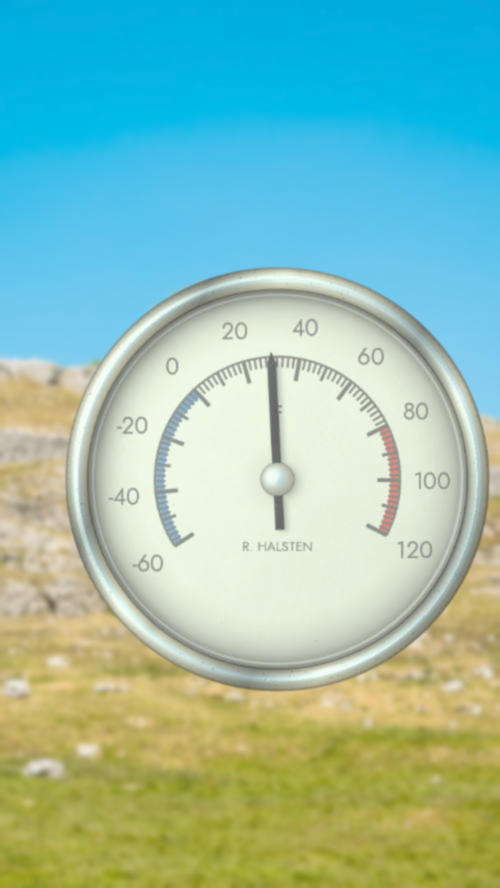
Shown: 30 °F
